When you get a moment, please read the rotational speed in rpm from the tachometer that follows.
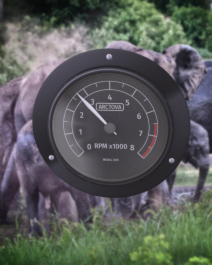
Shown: 2750 rpm
